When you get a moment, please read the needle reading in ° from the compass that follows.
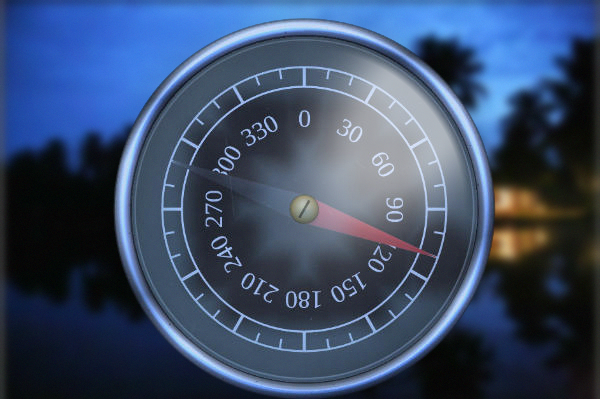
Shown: 110 °
